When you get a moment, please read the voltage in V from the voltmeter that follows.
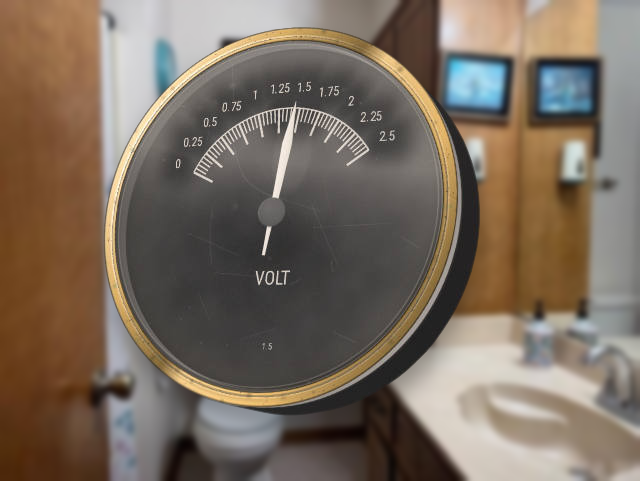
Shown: 1.5 V
